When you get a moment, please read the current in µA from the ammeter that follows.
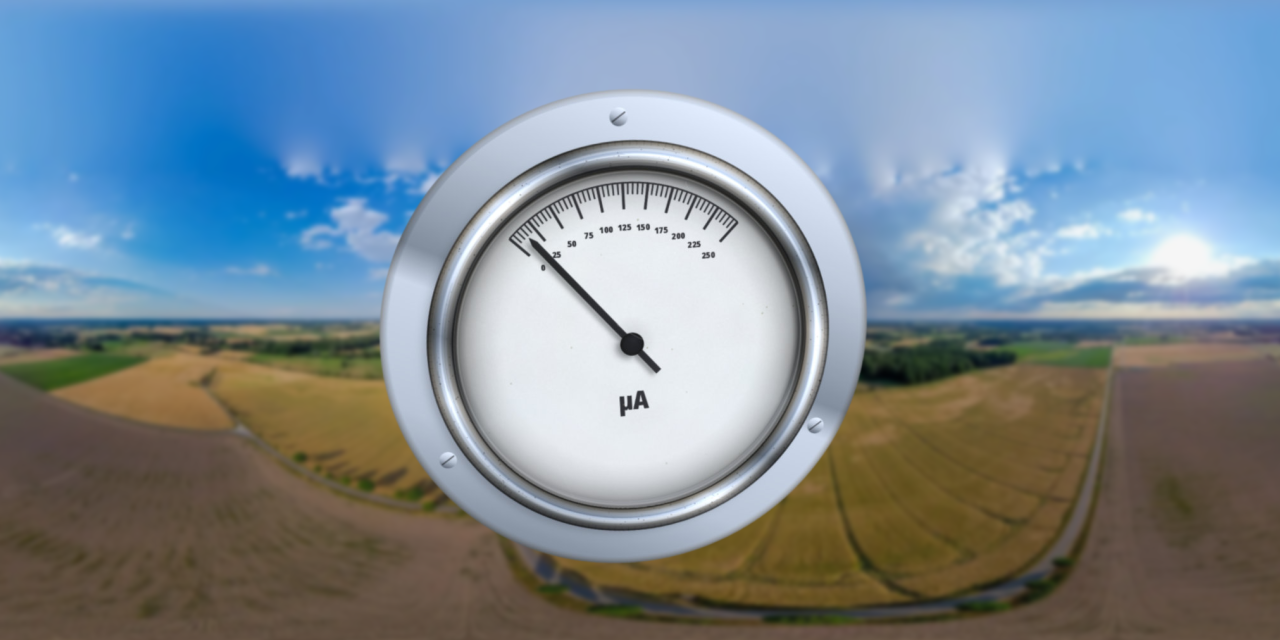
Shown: 15 µA
